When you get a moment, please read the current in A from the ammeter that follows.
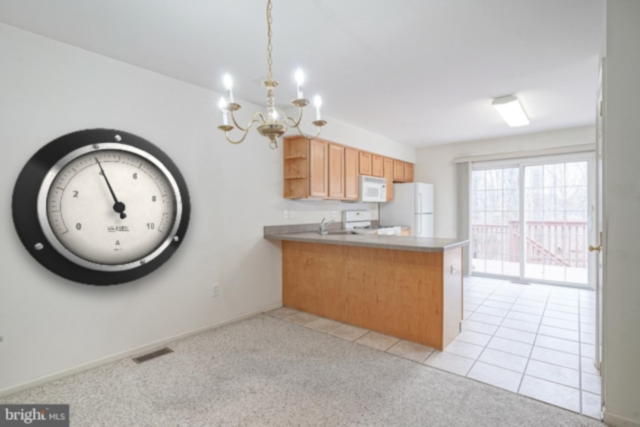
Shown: 4 A
